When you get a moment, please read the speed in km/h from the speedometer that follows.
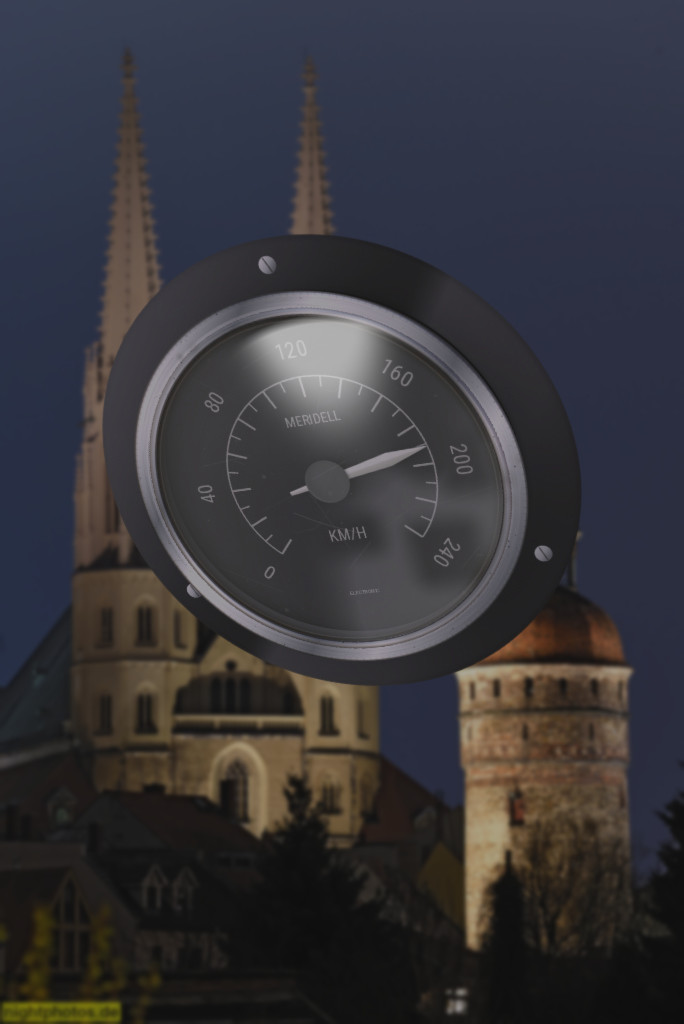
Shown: 190 km/h
